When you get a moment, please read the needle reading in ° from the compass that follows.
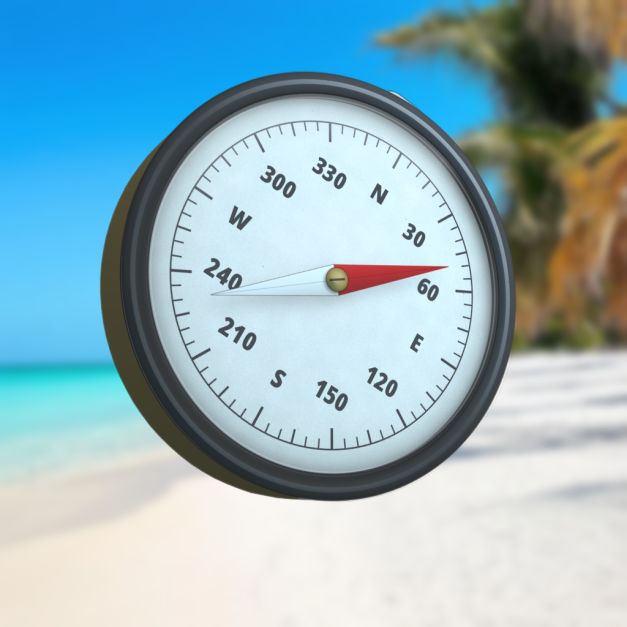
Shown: 50 °
